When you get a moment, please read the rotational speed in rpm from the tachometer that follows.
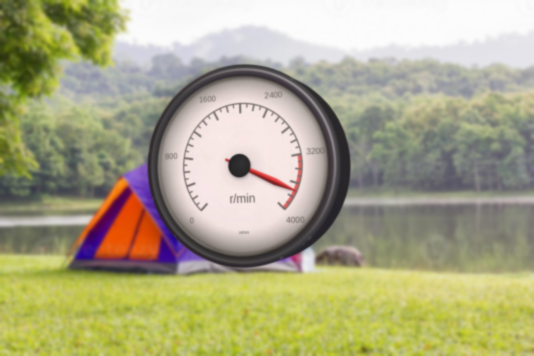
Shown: 3700 rpm
